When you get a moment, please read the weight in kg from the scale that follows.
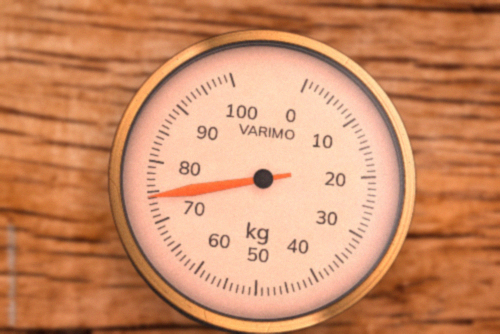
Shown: 74 kg
